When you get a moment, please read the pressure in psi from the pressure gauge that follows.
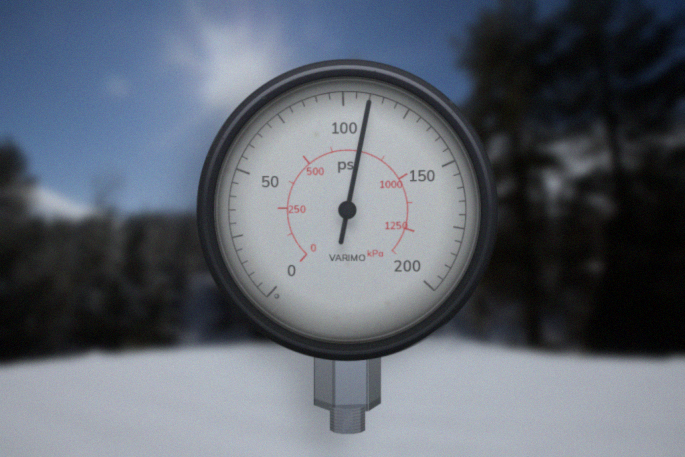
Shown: 110 psi
